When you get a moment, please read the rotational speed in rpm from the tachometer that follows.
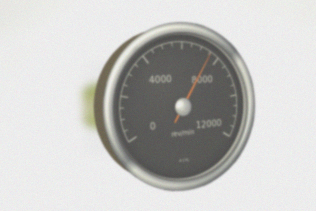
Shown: 7500 rpm
